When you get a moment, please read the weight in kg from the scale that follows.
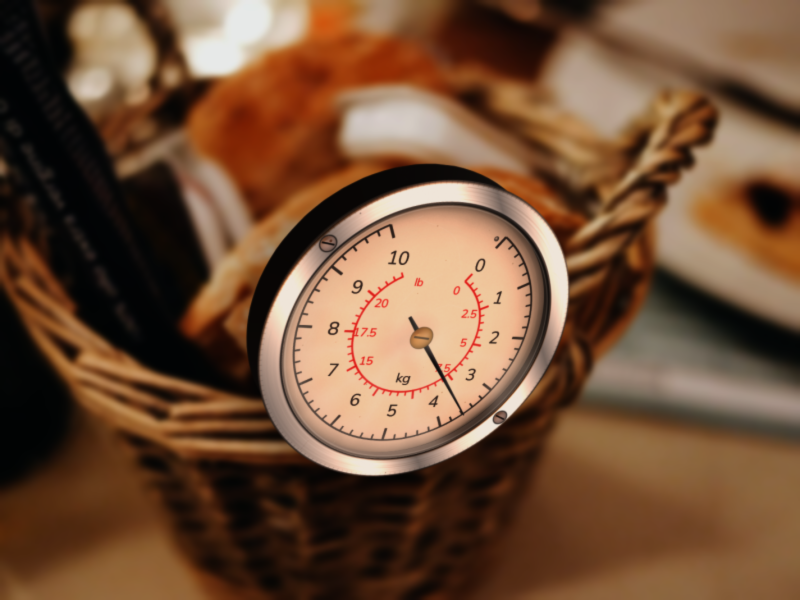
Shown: 3.6 kg
